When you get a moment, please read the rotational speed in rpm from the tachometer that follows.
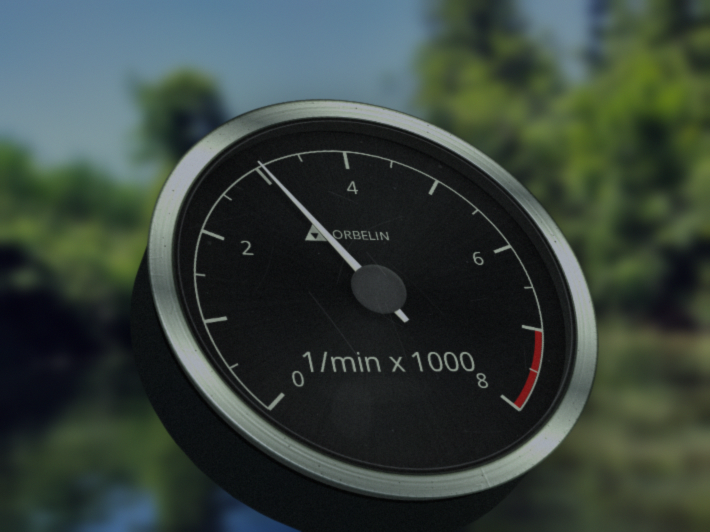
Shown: 3000 rpm
